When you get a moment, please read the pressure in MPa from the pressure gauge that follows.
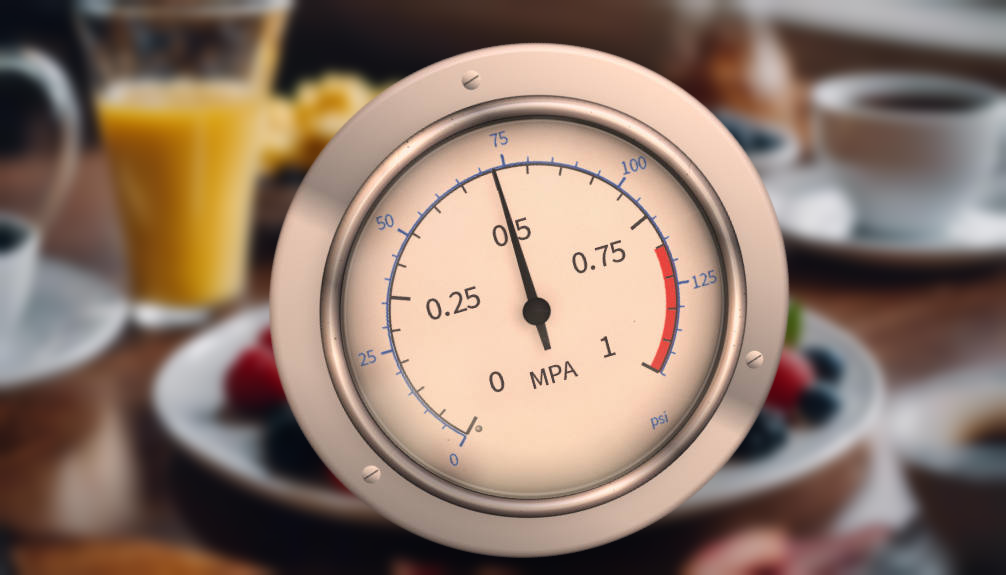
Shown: 0.5 MPa
